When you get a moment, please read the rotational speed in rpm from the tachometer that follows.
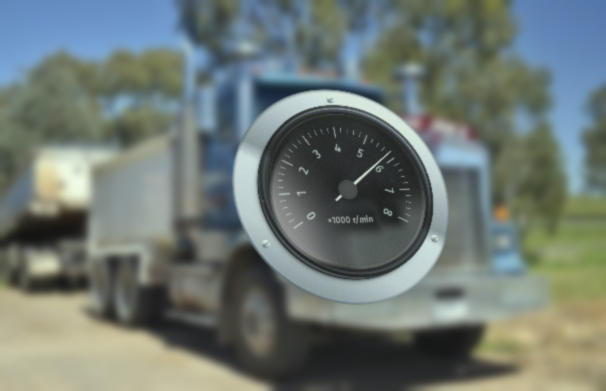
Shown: 5800 rpm
